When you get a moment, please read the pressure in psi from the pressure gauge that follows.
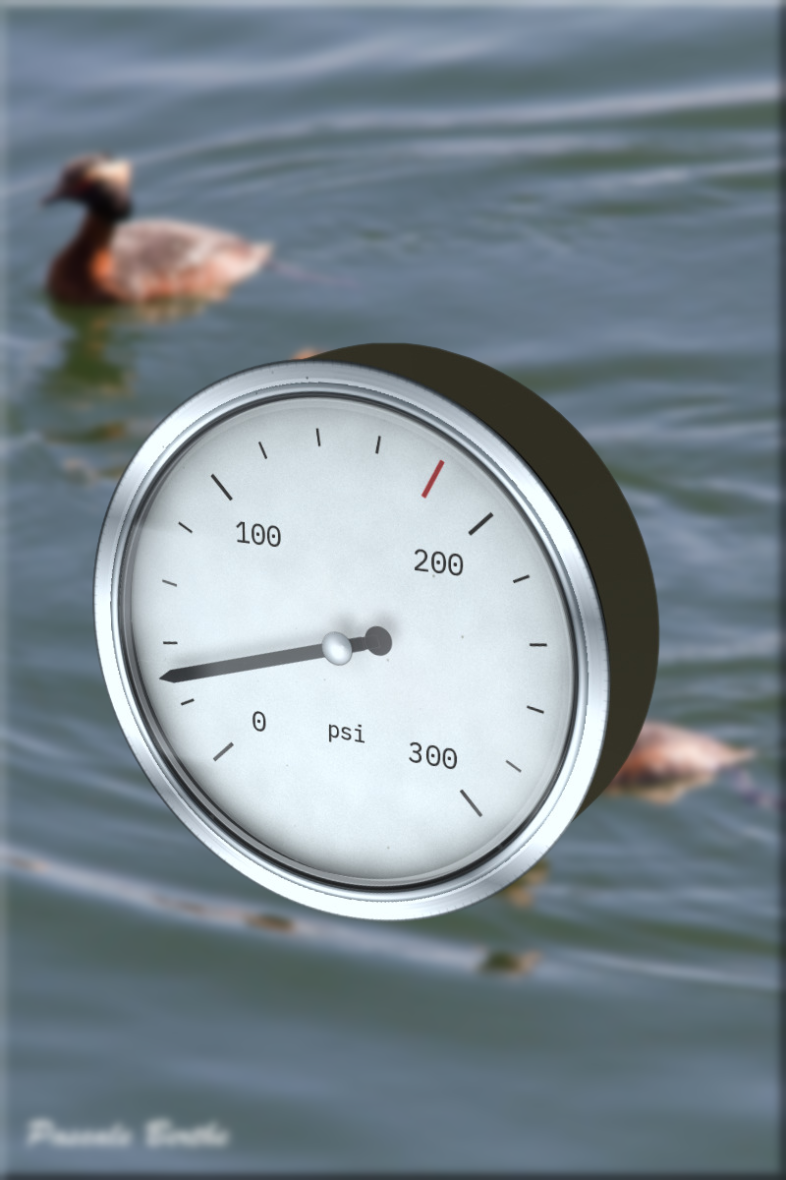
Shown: 30 psi
